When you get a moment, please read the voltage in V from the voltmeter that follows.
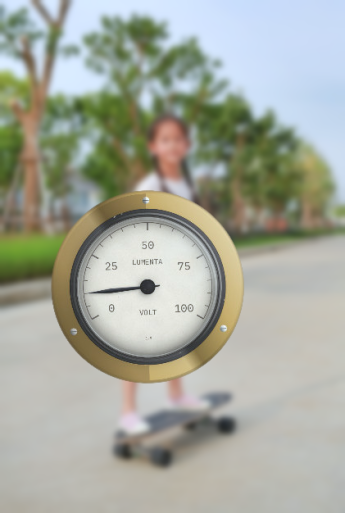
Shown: 10 V
